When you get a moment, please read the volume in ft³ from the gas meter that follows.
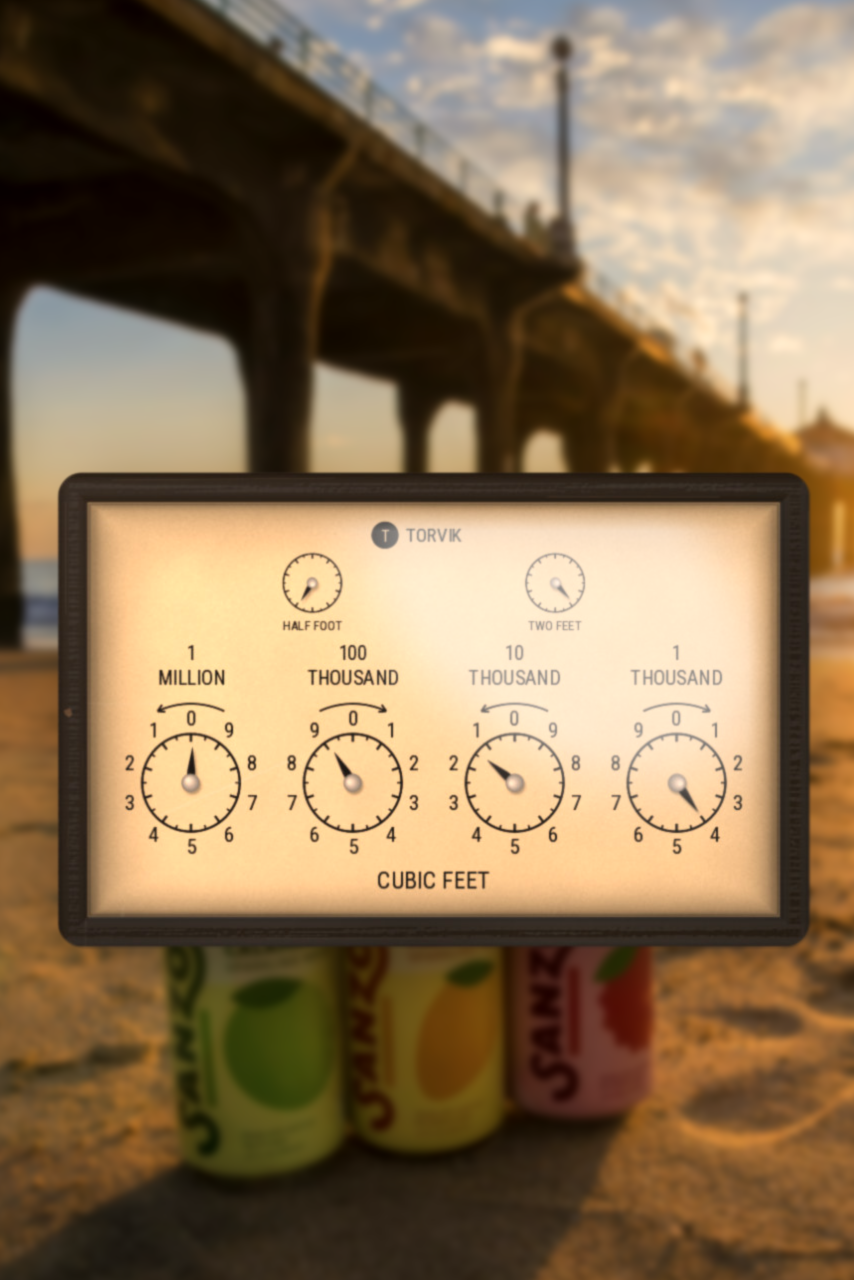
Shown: 991400 ft³
